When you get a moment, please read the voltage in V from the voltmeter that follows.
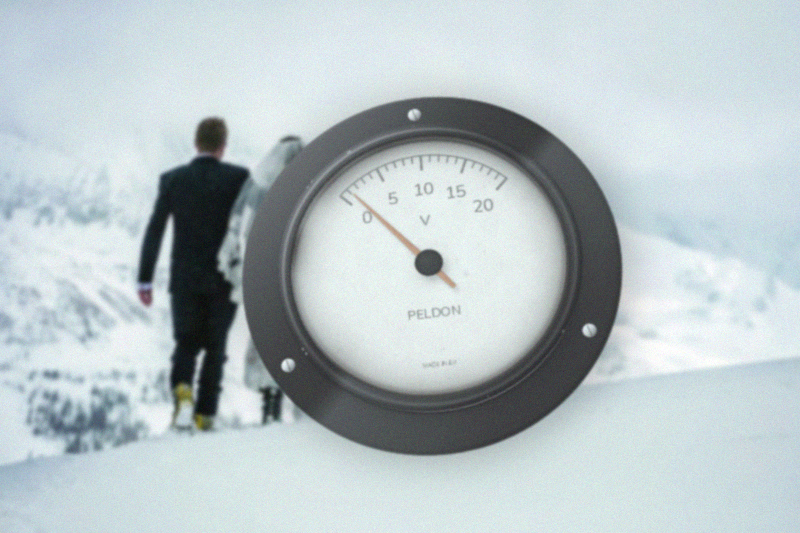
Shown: 1 V
